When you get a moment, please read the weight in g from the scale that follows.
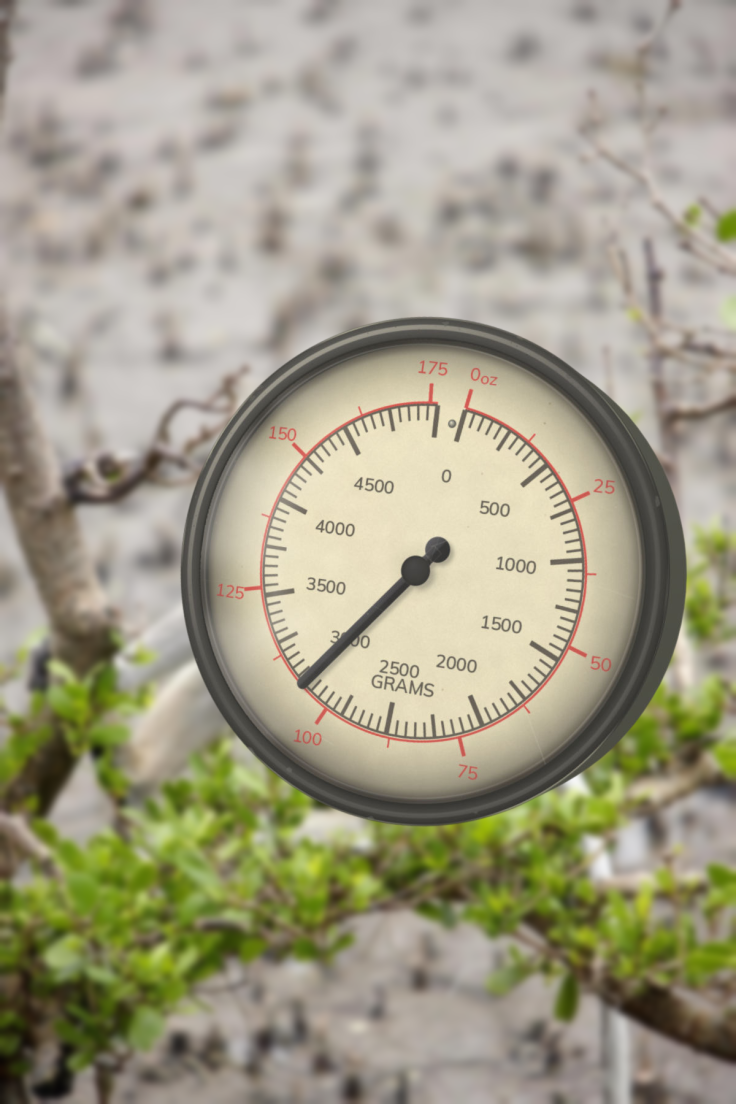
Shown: 3000 g
